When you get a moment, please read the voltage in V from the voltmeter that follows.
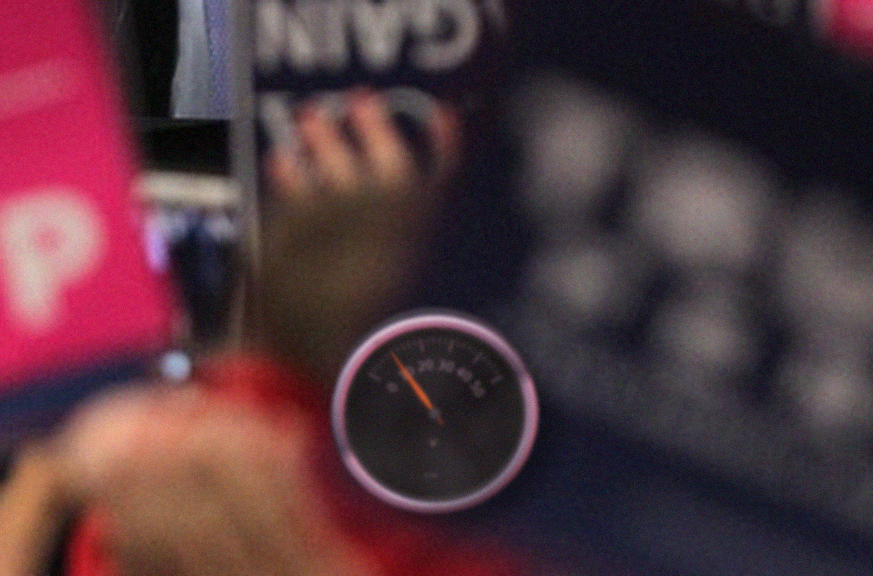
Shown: 10 V
